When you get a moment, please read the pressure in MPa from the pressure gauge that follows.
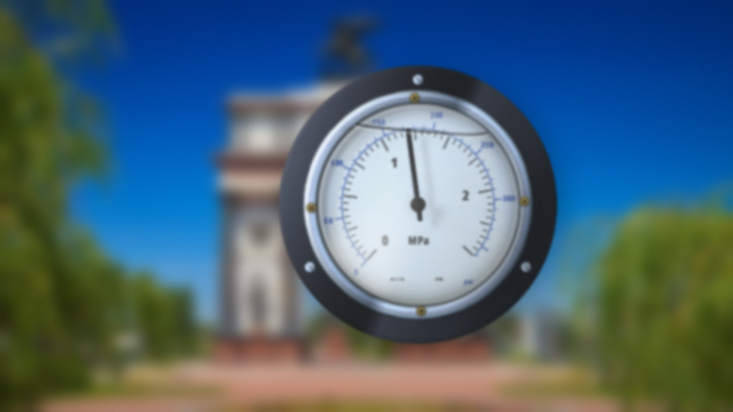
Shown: 1.2 MPa
